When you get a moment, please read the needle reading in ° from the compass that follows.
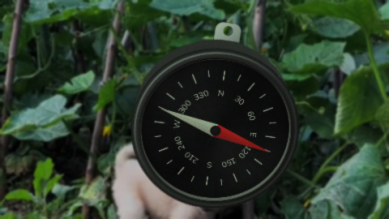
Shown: 105 °
